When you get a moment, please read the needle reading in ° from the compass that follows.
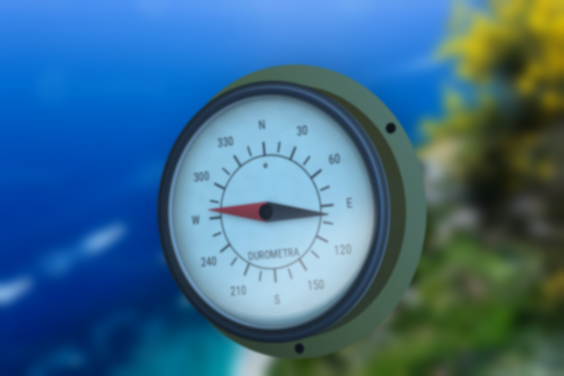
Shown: 277.5 °
